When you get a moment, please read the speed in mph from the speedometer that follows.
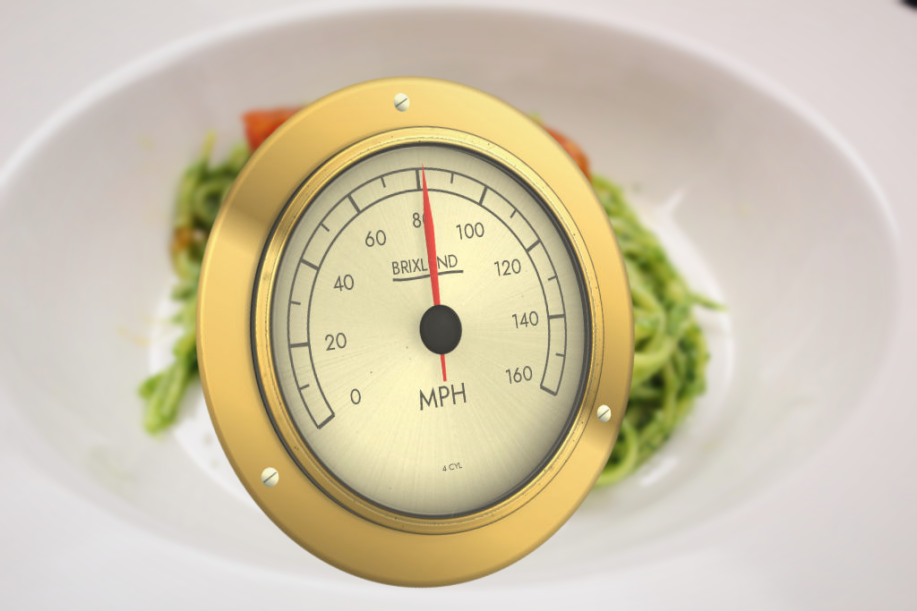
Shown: 80 mph
